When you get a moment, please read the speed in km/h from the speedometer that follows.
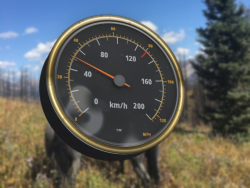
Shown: 50 km/h
